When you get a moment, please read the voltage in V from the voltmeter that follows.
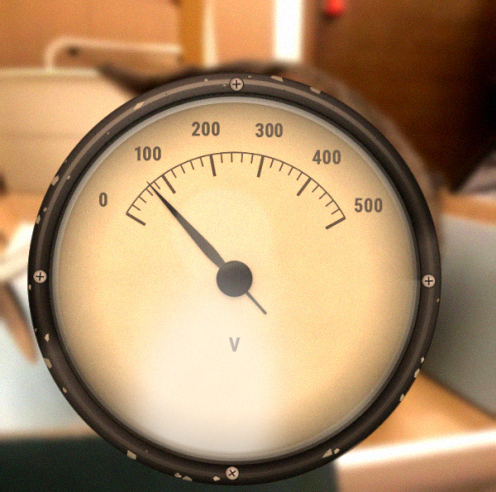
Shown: 70 V
